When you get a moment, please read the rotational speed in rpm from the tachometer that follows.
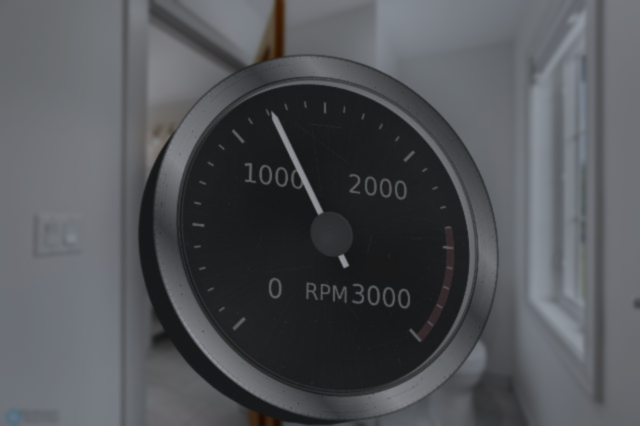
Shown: 1200 rpm
